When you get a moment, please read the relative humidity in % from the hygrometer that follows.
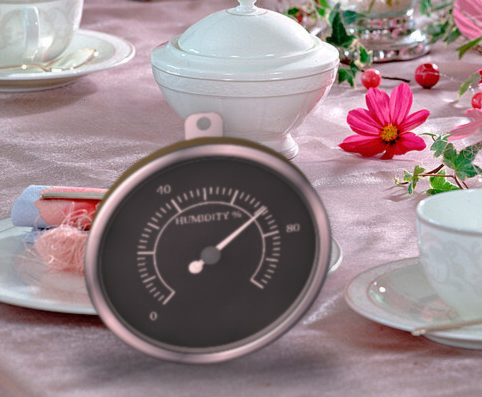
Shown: 70 %
